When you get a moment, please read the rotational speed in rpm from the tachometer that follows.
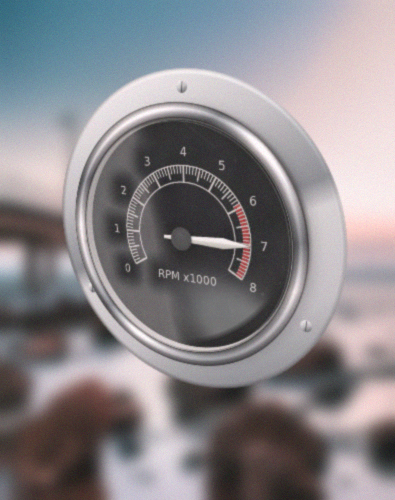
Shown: 7000 rpm
